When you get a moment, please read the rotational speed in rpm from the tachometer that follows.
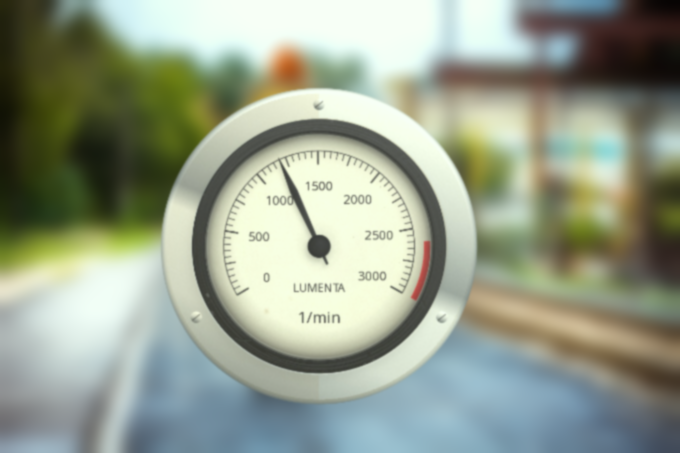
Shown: 1200 rpm
